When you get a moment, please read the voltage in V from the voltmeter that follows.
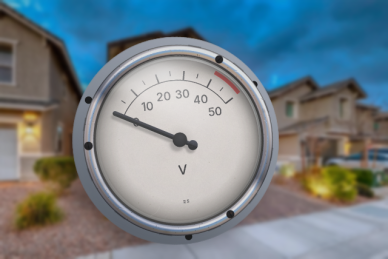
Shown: 0 V
